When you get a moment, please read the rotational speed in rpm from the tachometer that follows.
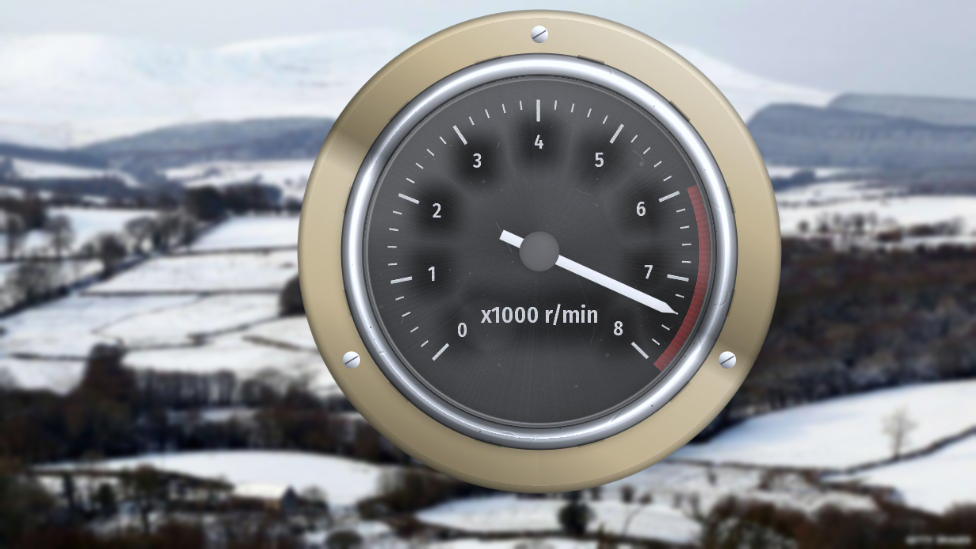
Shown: 7400 rpm
